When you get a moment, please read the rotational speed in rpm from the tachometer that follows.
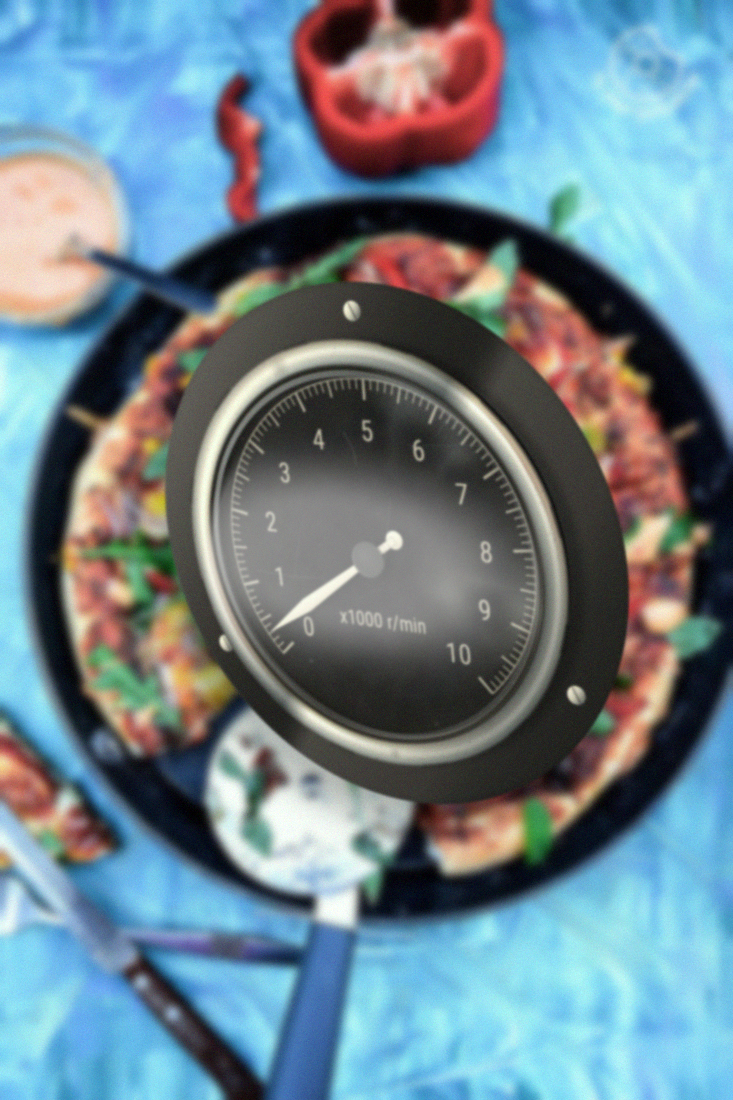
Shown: 300 rpm
